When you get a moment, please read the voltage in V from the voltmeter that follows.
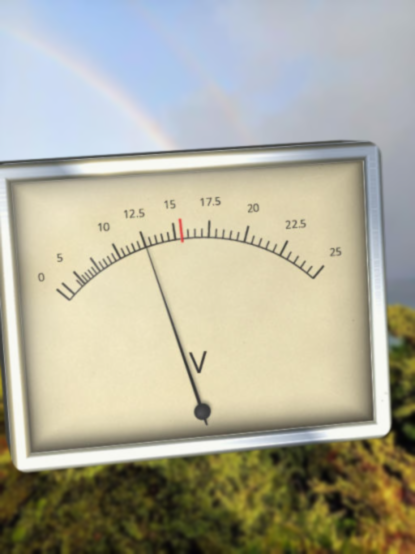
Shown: 12.5 V
